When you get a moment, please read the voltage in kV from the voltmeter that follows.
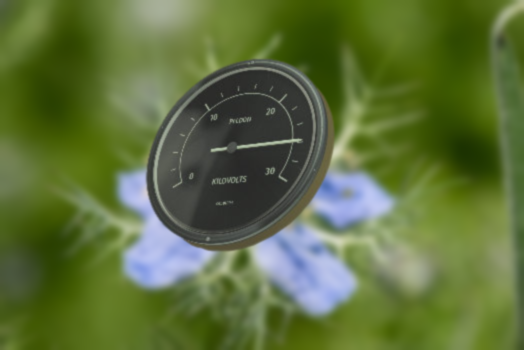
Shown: 26 kV
